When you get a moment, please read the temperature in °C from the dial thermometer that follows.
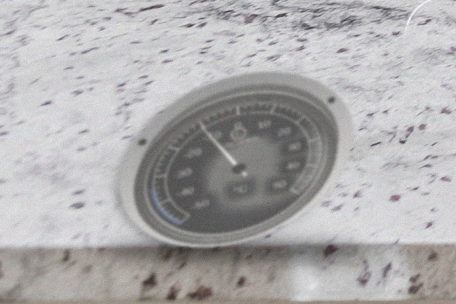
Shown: -10 °C
